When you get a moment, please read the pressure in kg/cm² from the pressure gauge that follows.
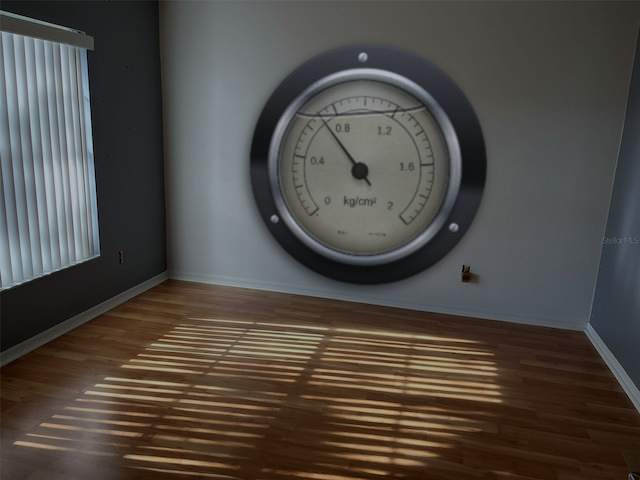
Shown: 0.7 kg/cm²
